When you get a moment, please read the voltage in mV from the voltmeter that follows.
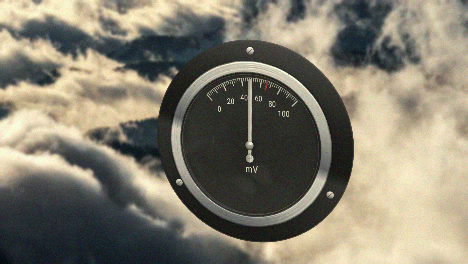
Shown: 50 mV
